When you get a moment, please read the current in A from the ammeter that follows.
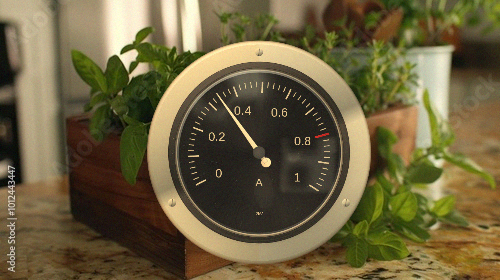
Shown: 0.34 A
